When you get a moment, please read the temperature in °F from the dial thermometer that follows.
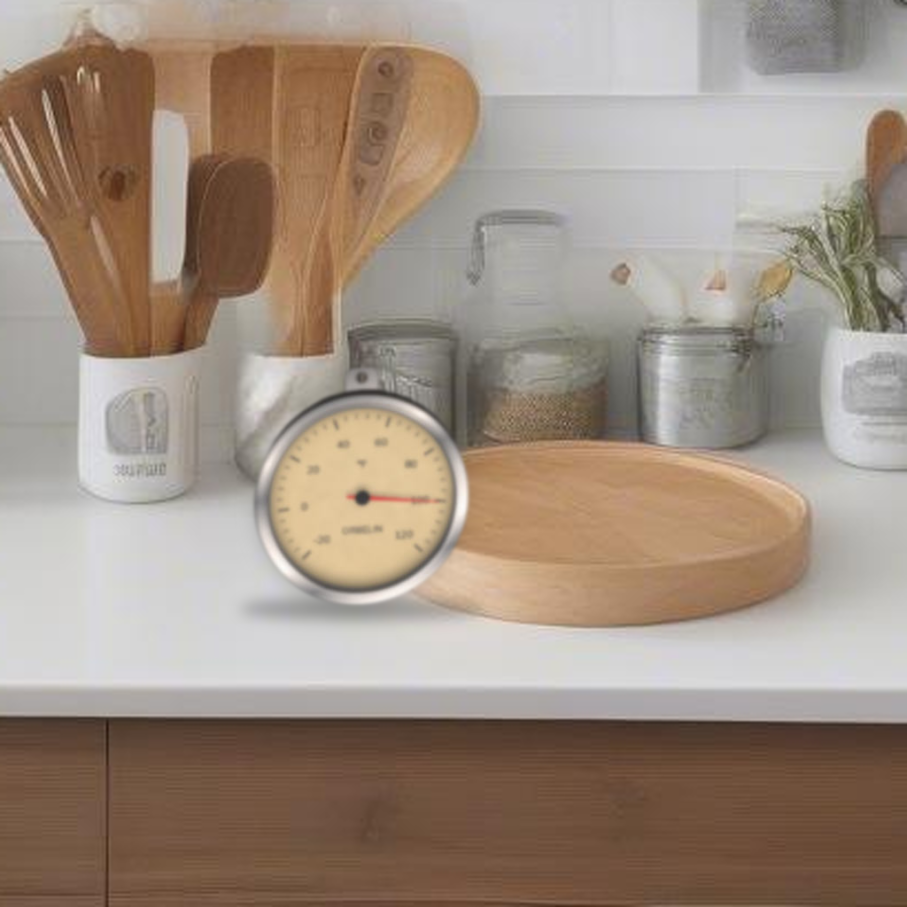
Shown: 100 °F
